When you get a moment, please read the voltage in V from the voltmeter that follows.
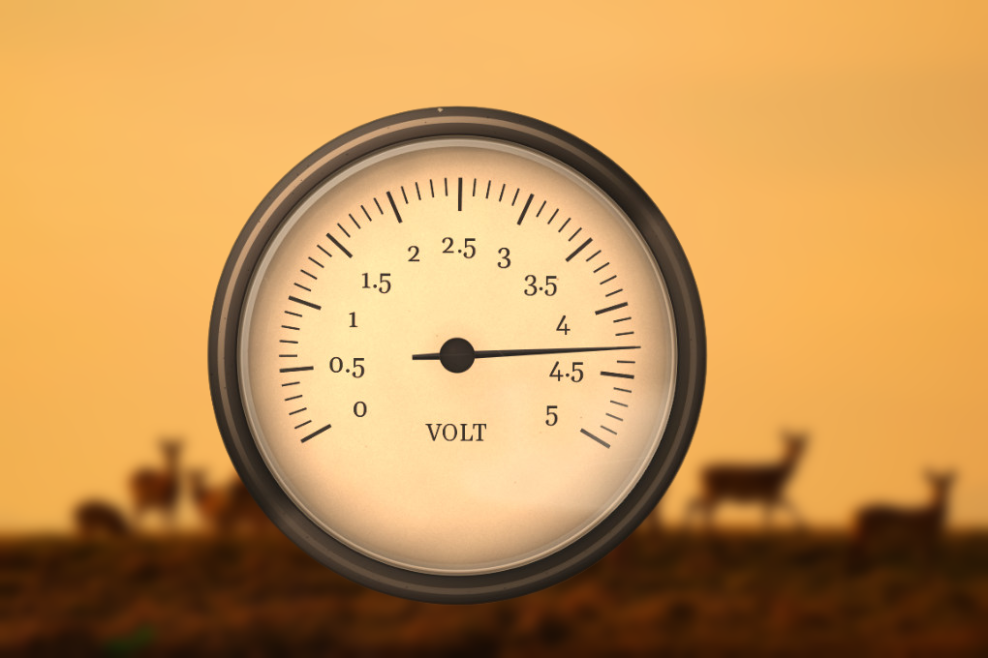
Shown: 4.3 V
